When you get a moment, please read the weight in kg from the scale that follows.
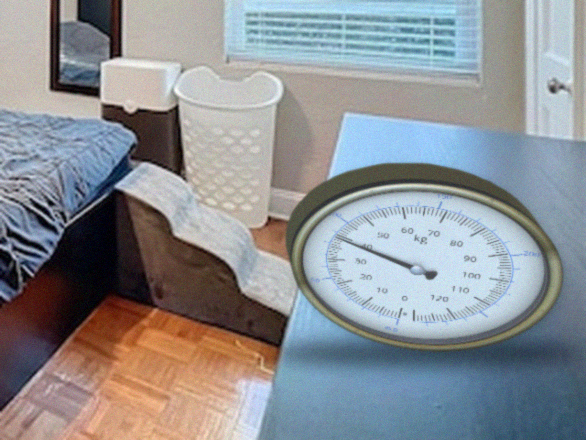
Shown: 40 kg
